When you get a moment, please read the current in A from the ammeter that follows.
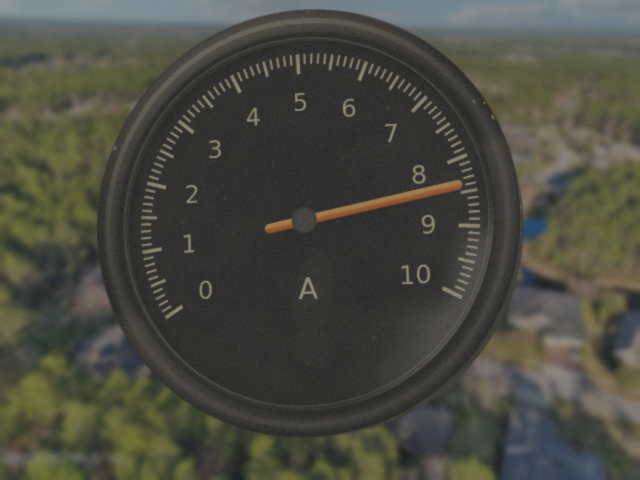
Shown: 8.4 A
